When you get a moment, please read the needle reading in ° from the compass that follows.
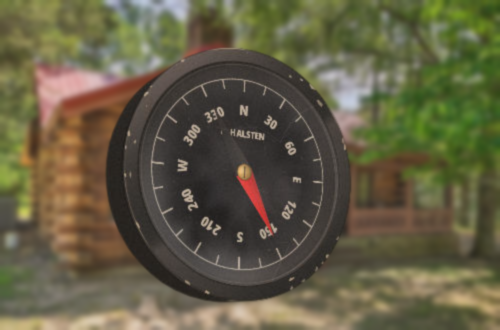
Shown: 150 °
